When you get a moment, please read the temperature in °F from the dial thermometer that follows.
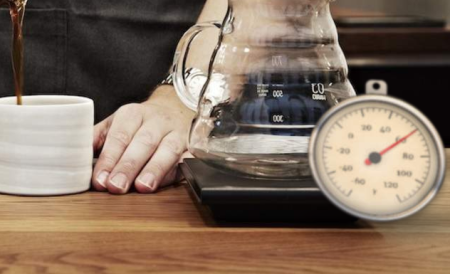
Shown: 60 °F
